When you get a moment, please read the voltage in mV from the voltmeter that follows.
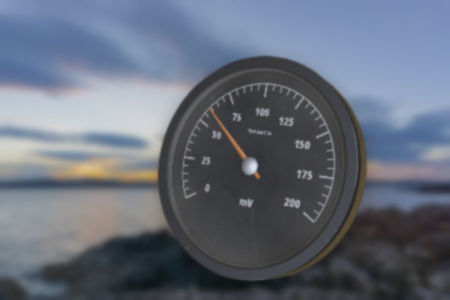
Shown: 60 mV
